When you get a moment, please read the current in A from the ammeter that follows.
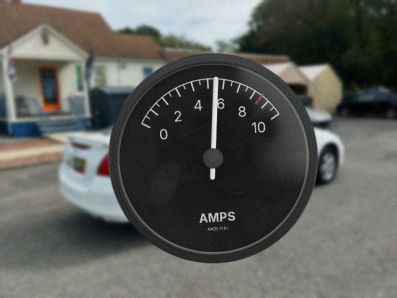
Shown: 5.5 A
